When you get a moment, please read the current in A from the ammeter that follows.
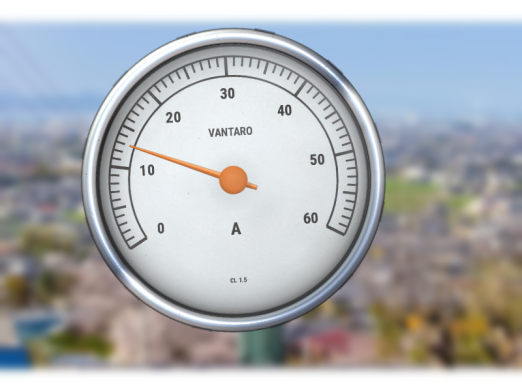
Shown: 13 A
